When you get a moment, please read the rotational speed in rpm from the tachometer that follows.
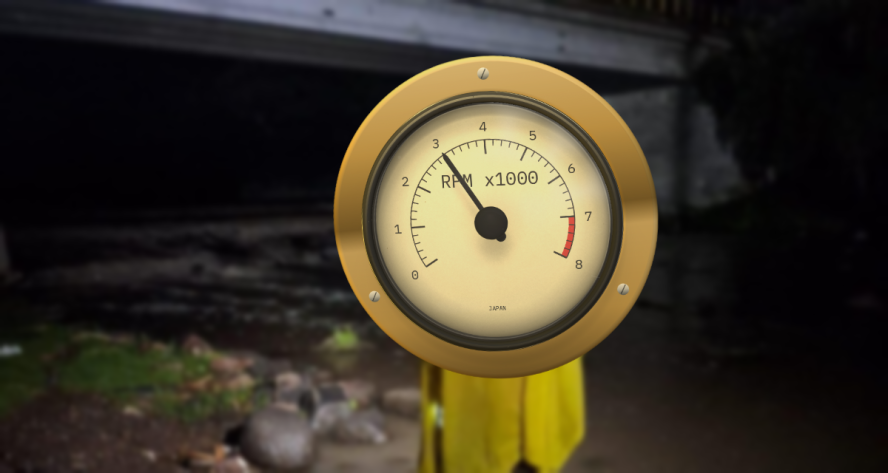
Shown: 3000 rpm
